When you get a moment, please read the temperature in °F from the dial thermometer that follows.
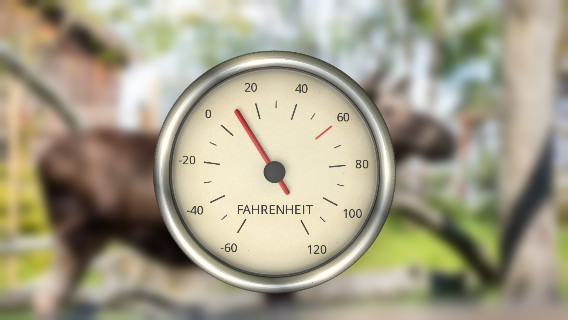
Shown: 10 °F
